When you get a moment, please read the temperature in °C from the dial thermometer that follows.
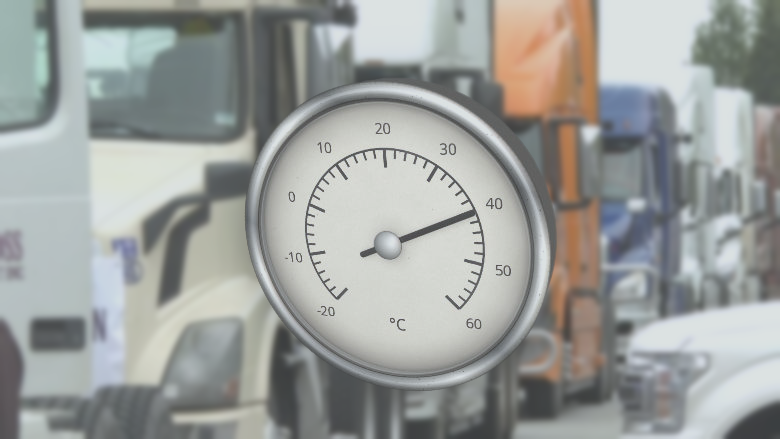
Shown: 40 °C
